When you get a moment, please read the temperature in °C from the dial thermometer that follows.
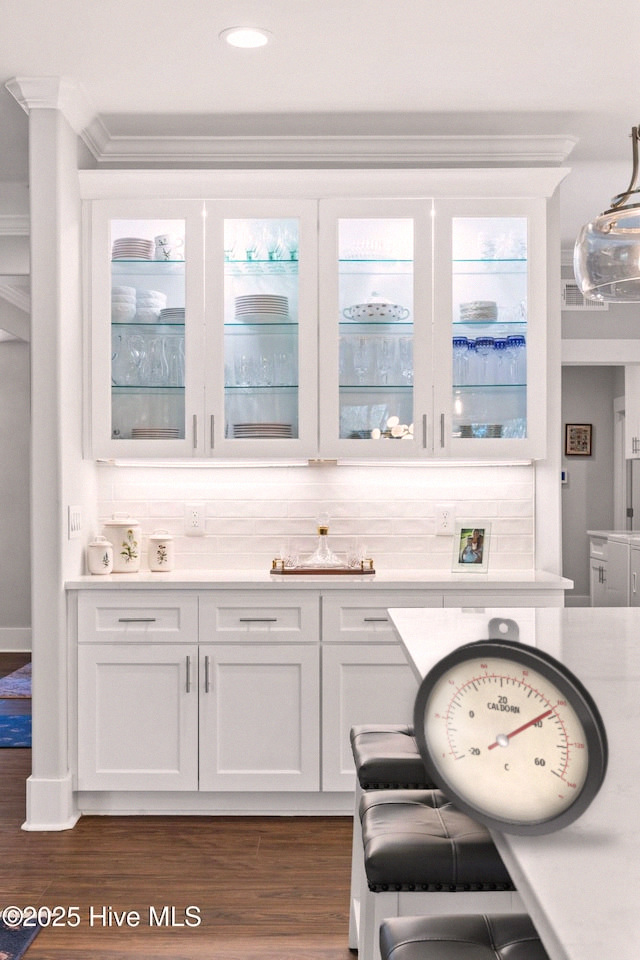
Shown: 38 °C
